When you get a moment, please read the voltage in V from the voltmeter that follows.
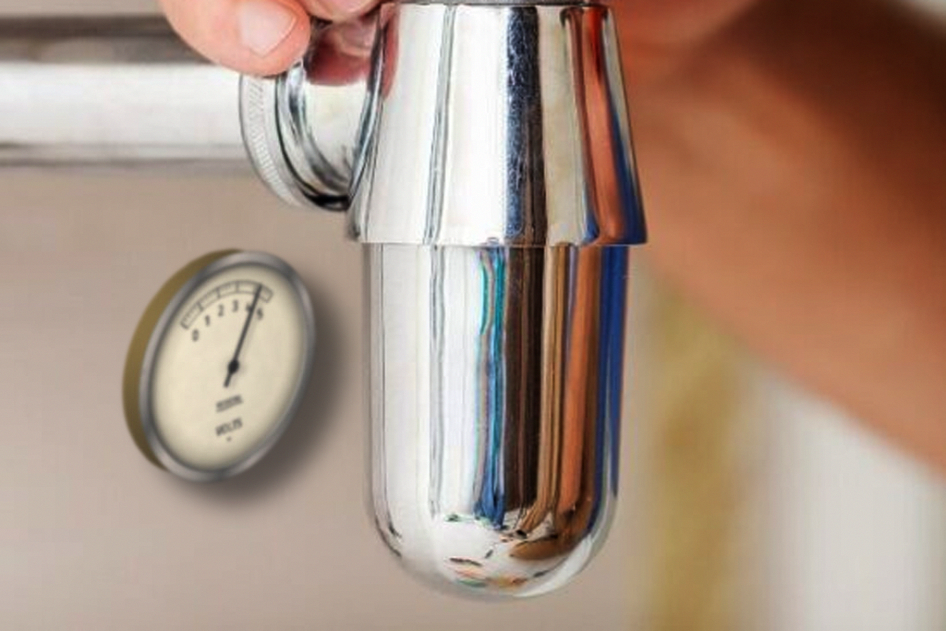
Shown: 4 V
